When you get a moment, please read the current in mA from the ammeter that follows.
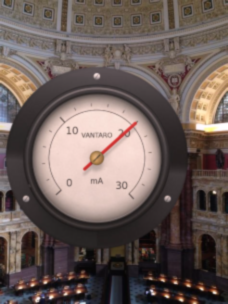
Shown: 20 mA
